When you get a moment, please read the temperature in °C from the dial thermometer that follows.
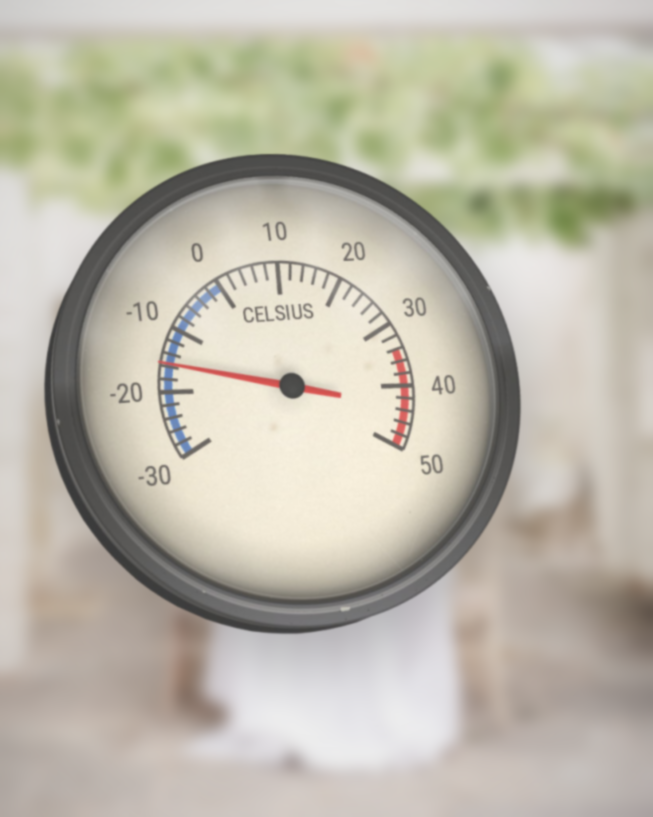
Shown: -16 °C
